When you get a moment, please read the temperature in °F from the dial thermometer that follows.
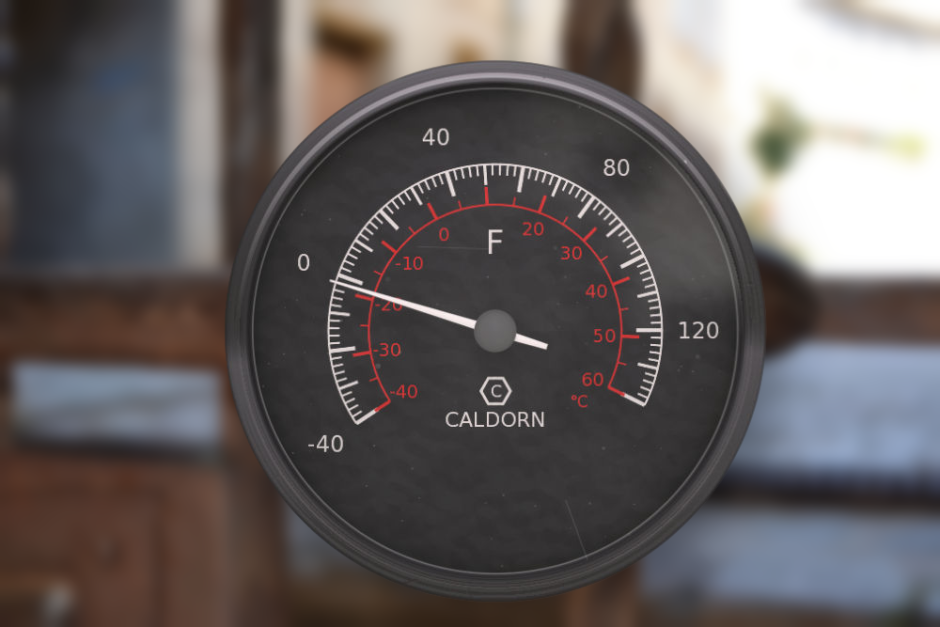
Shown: -2 °F
